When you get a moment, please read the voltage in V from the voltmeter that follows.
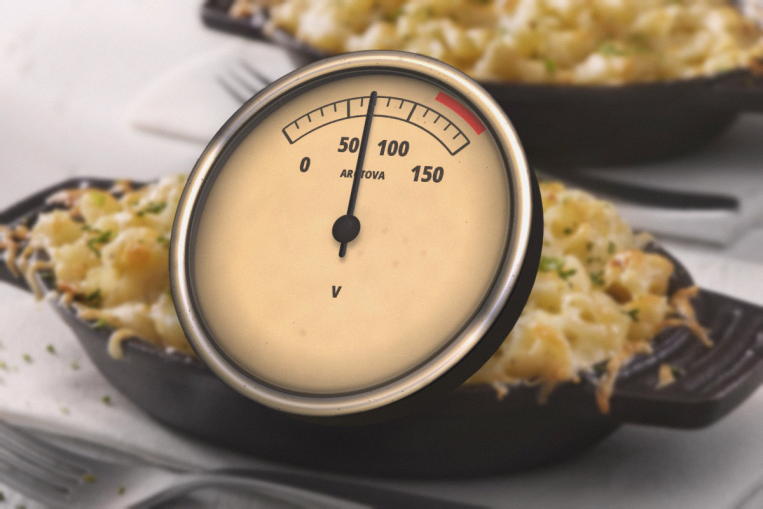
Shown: 70 V
